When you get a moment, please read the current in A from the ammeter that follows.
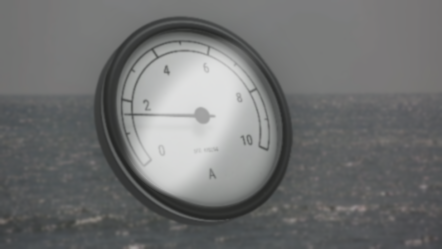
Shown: 1.5 A
